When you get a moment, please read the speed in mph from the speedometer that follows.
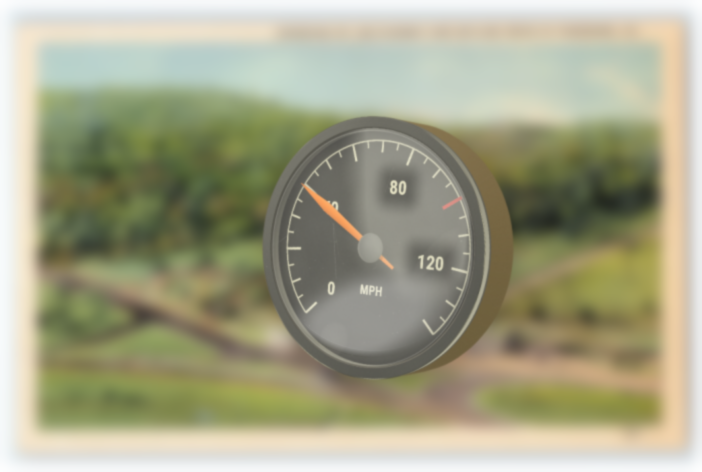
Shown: 40 mph
